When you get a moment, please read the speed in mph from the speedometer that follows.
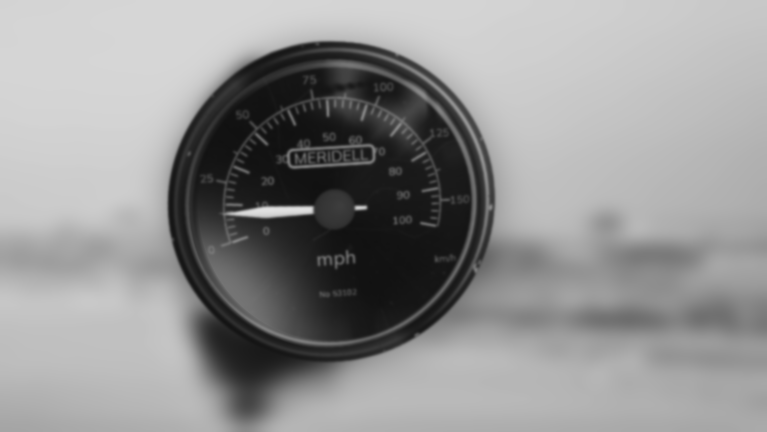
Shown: 8 mph
